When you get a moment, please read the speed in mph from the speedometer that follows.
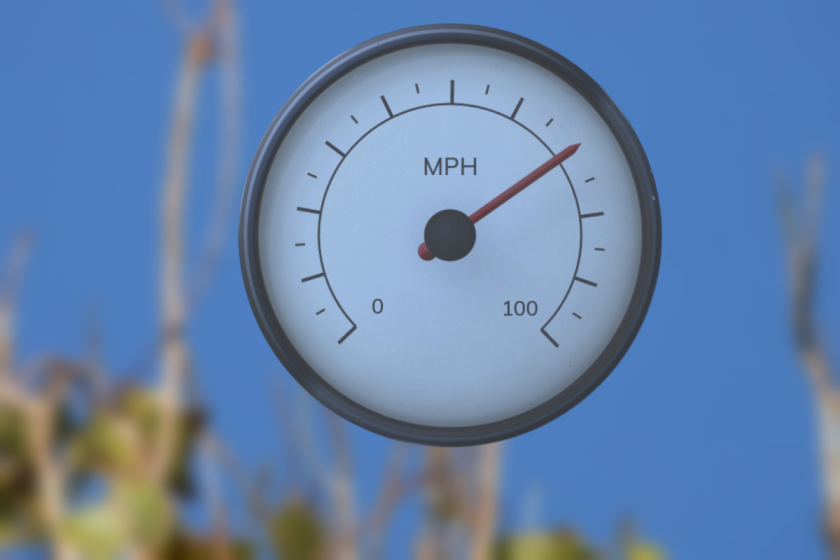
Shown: 70 mph
